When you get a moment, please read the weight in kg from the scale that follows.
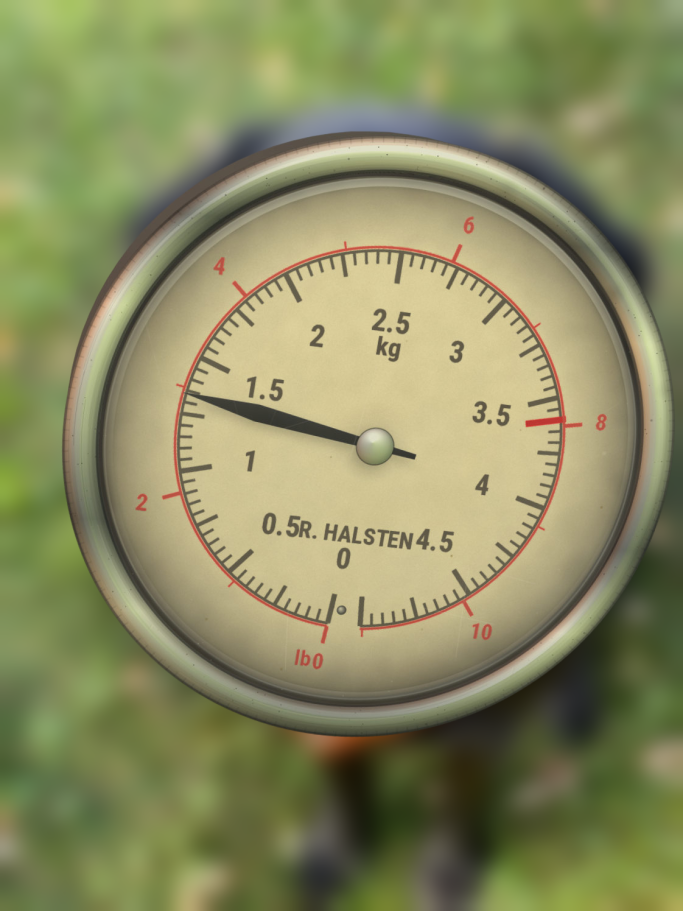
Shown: 1.35 kg
